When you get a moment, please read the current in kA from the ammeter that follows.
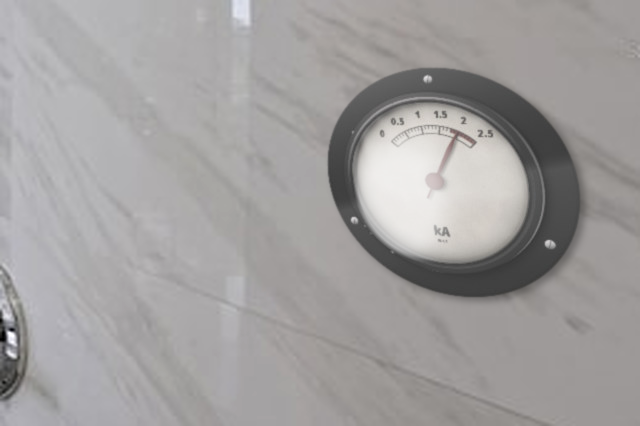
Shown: 2 kA
